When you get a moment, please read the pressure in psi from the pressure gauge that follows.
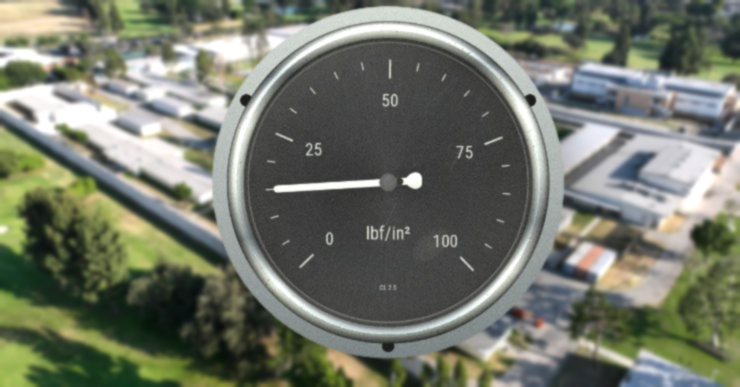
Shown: 15 psi
